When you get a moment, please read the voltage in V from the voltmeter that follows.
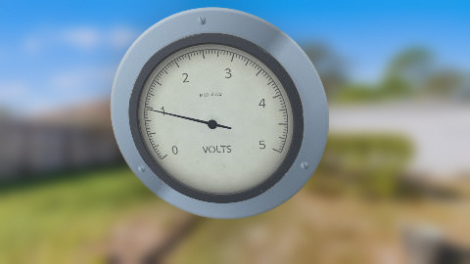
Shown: 1 V
